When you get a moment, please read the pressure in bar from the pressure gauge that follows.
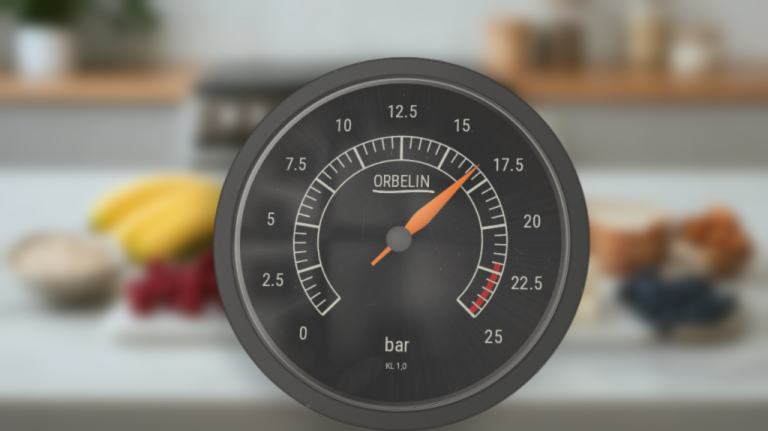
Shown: 16.75 bar
